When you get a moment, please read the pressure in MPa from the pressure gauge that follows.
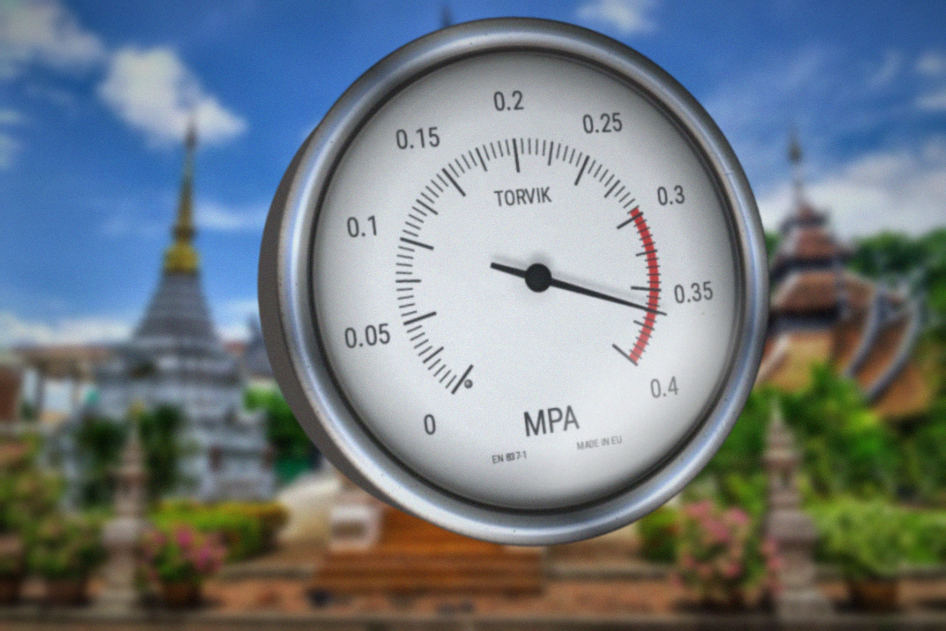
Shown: 0.365 MPa
